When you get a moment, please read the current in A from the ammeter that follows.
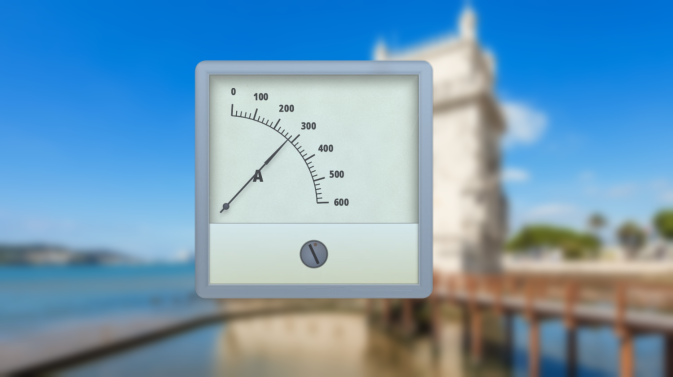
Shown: 280 A
